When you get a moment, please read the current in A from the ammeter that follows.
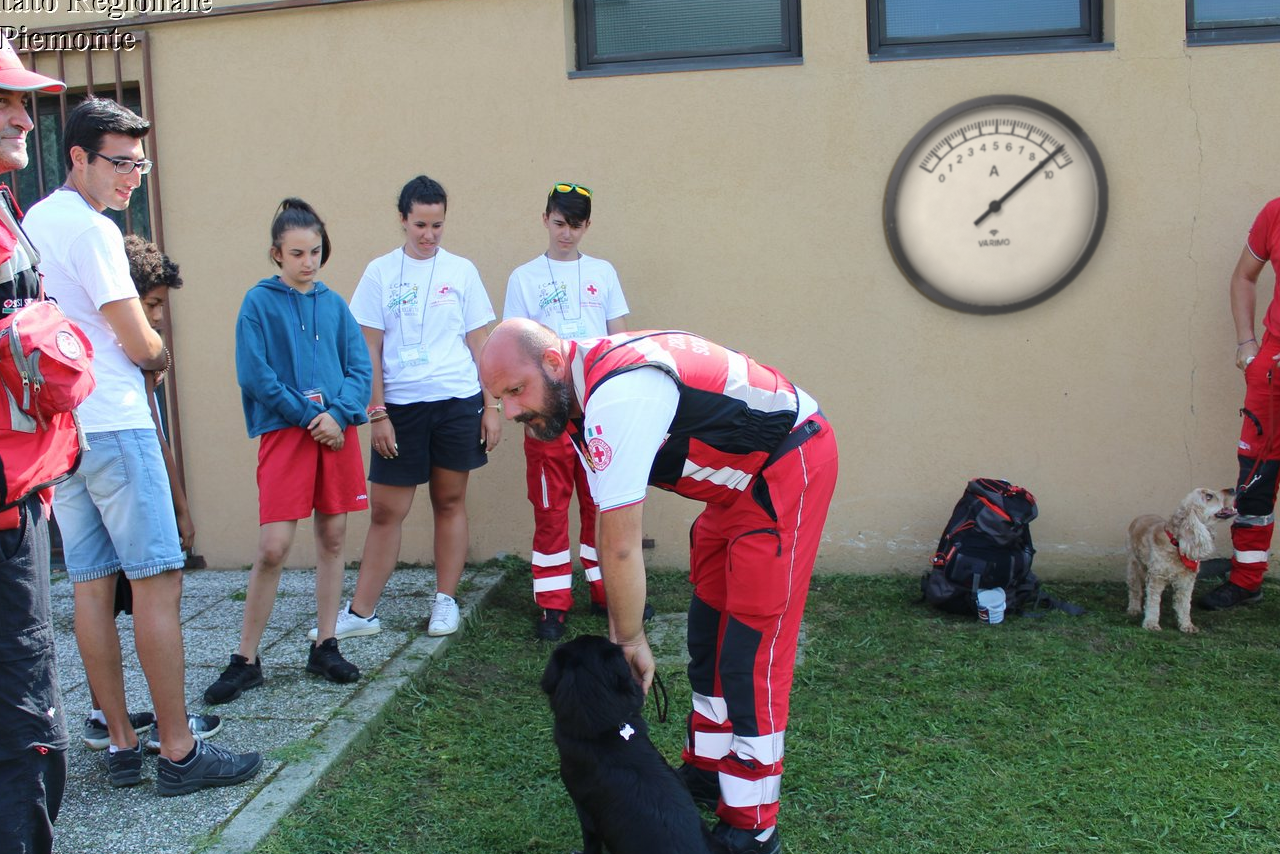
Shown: 9 A
